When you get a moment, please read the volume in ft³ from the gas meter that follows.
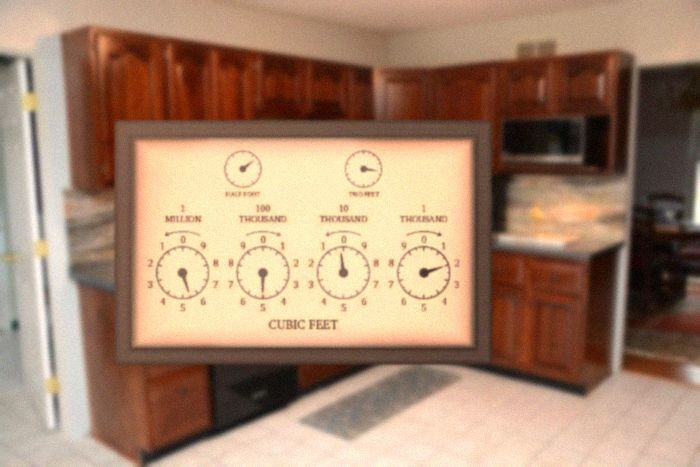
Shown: 550200 ft³
